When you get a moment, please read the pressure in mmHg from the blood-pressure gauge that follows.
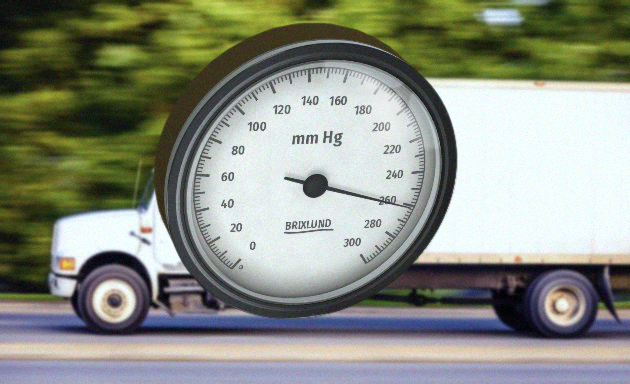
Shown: 260 mmHg
